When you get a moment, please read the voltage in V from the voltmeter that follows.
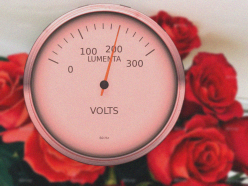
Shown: 200 V
